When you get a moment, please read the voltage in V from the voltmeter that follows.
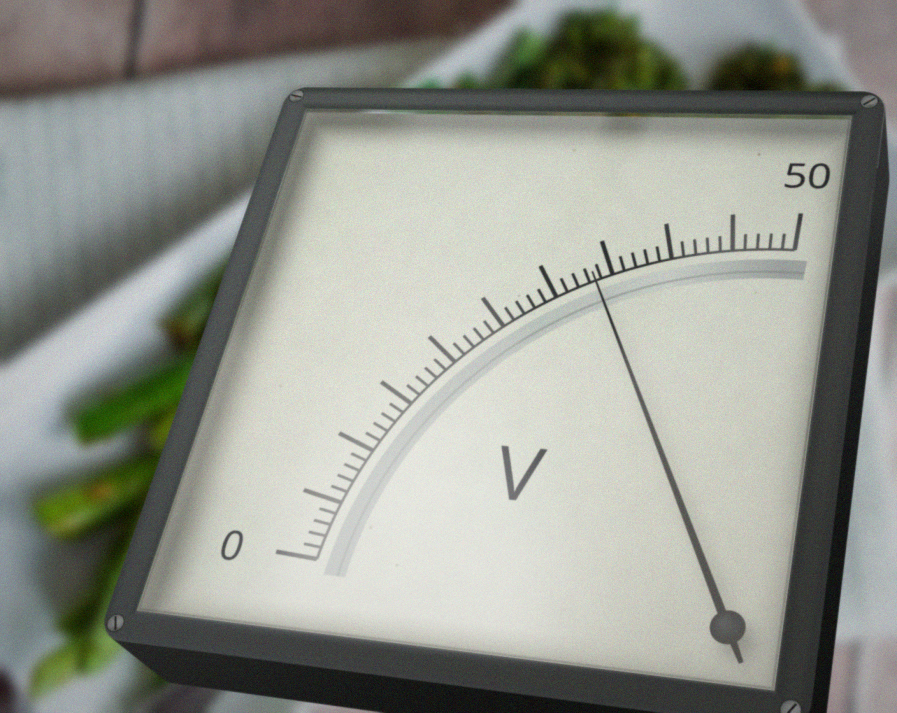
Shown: 33.5 V
